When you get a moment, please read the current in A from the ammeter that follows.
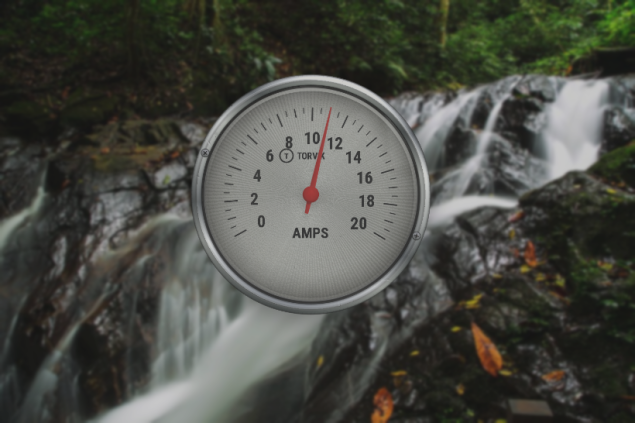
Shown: 11 A
